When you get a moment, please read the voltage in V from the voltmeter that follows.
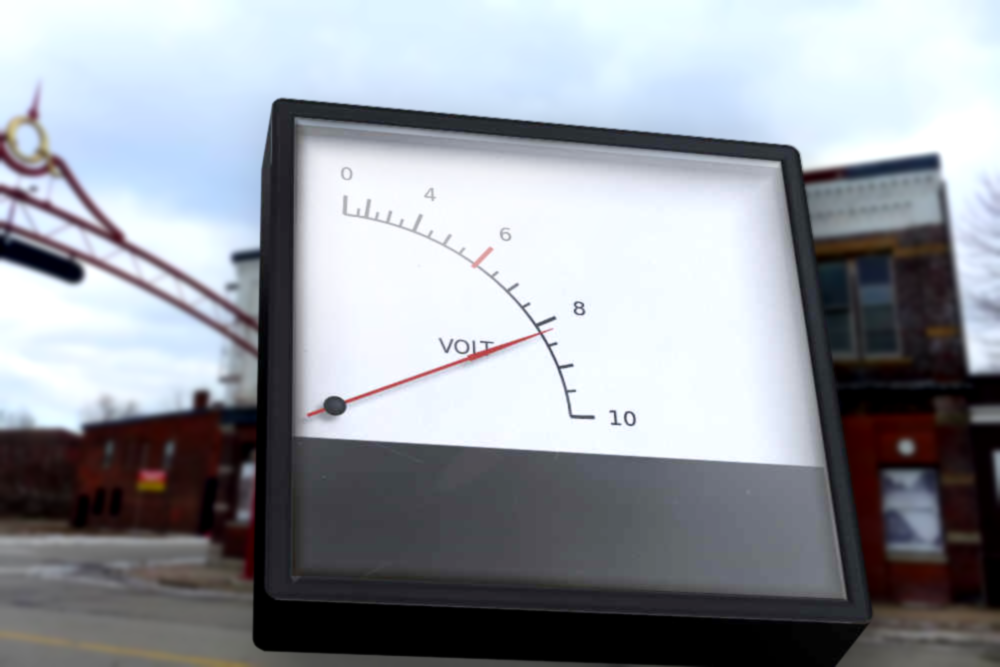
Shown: 8.25 V
